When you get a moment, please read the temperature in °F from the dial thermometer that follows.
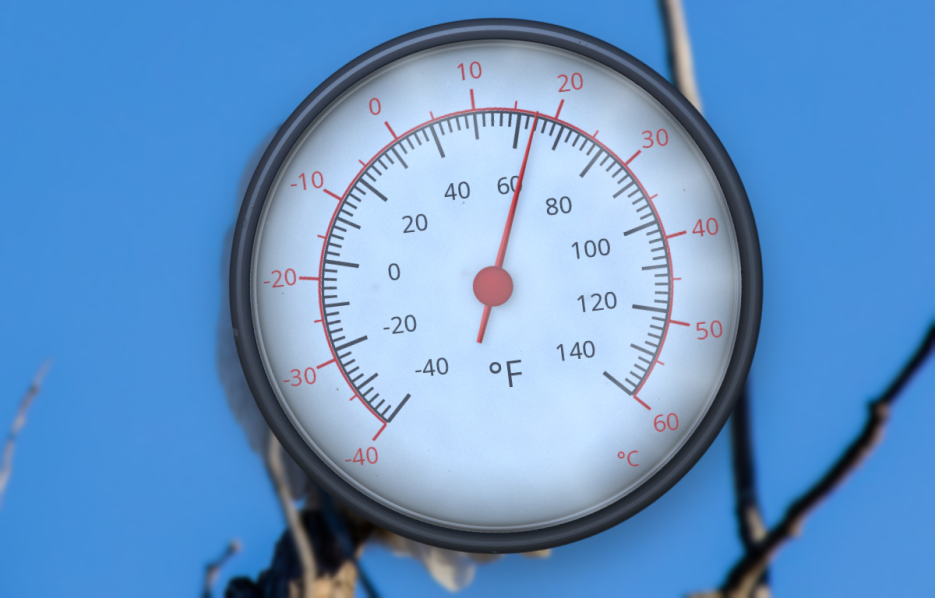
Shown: 64 °F
